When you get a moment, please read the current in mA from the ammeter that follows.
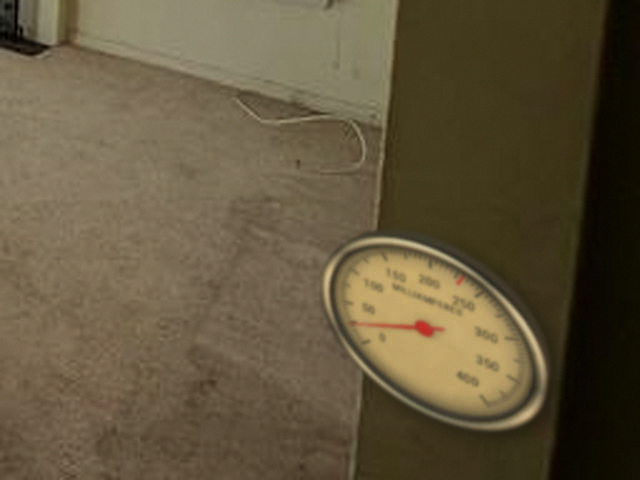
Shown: 25 mA
